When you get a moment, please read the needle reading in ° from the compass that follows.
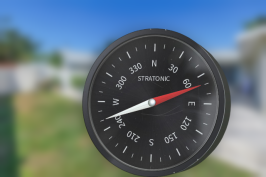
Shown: 70 °
